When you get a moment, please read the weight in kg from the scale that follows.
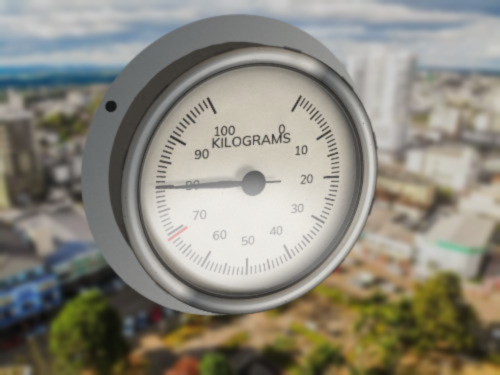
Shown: 80 kg
